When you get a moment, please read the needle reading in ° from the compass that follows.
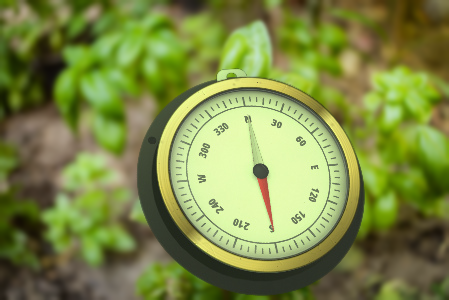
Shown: 180 °
